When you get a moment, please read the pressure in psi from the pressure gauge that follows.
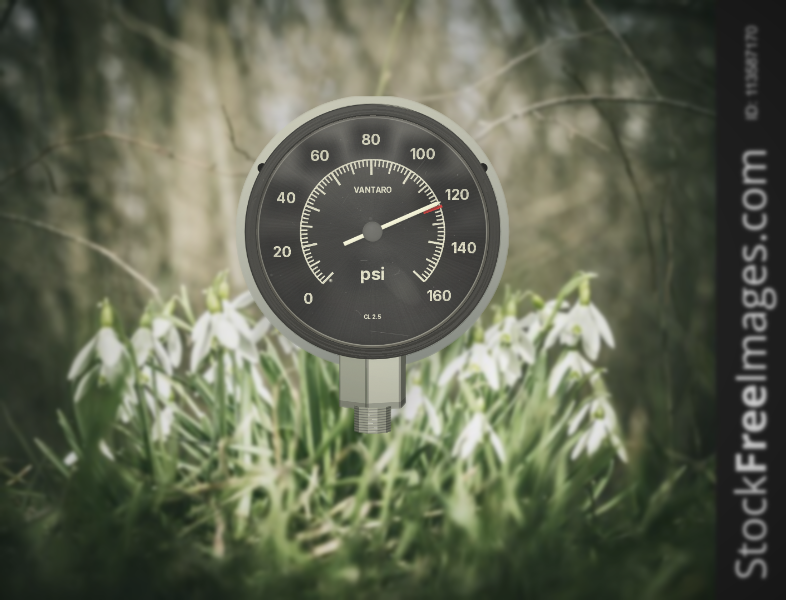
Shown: 120 psi
